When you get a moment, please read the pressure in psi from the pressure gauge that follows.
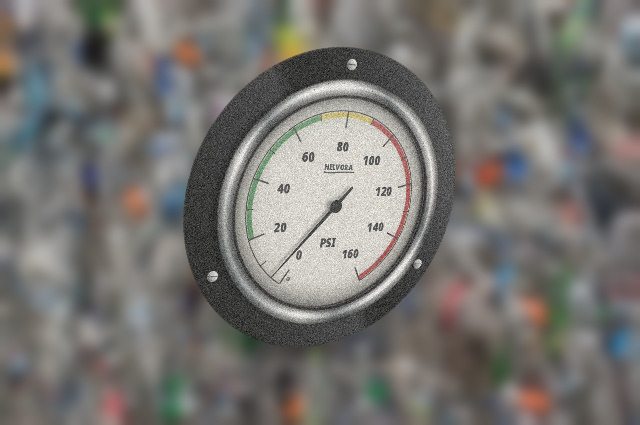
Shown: 5 psi
